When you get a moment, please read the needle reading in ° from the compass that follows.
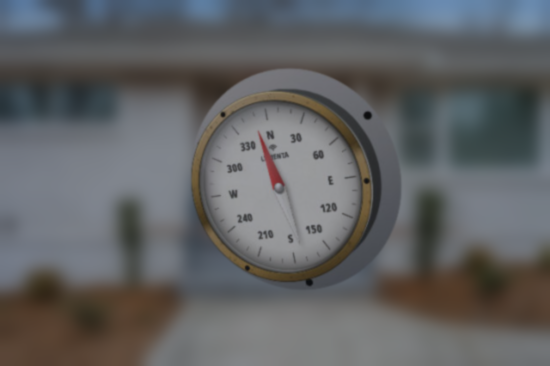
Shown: 350 °
